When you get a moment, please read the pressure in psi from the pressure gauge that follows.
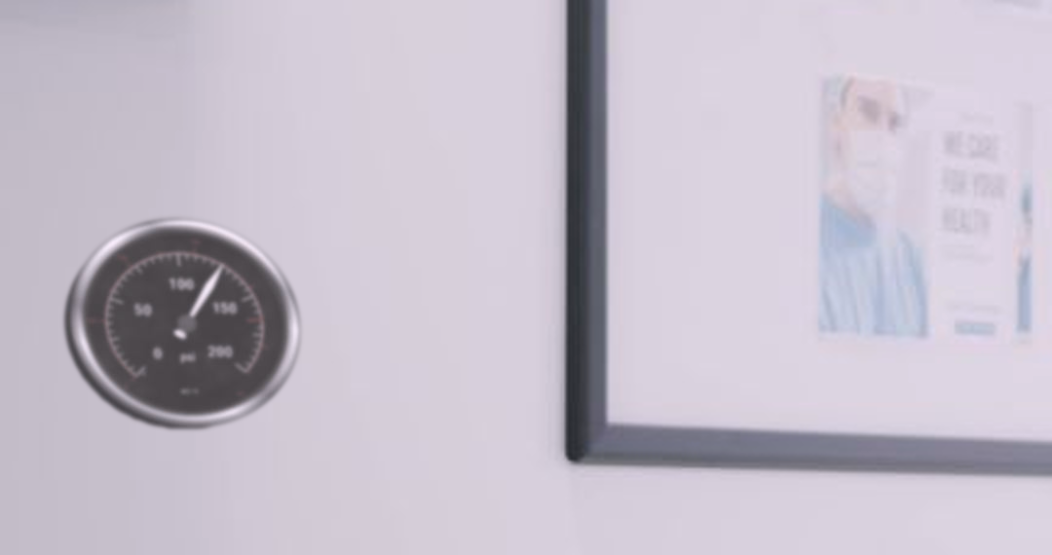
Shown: 125 psi
